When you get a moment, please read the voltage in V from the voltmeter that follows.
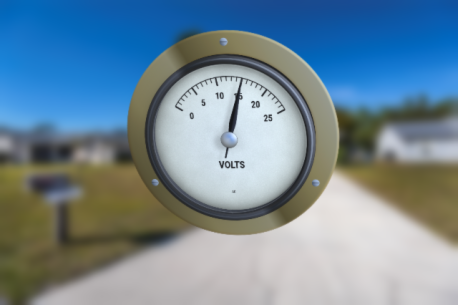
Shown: 15 V
